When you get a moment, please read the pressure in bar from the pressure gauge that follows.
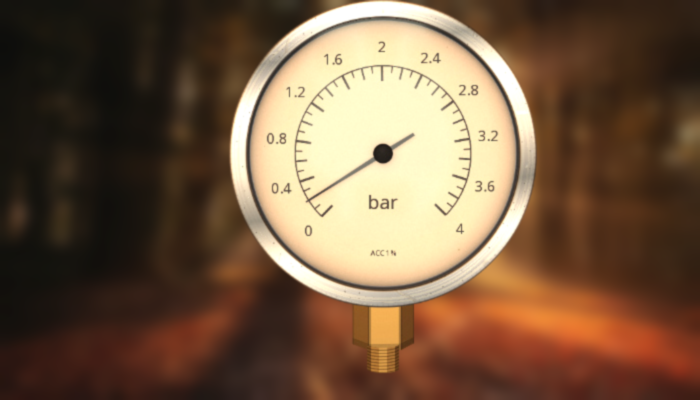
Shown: 0.2 bar
